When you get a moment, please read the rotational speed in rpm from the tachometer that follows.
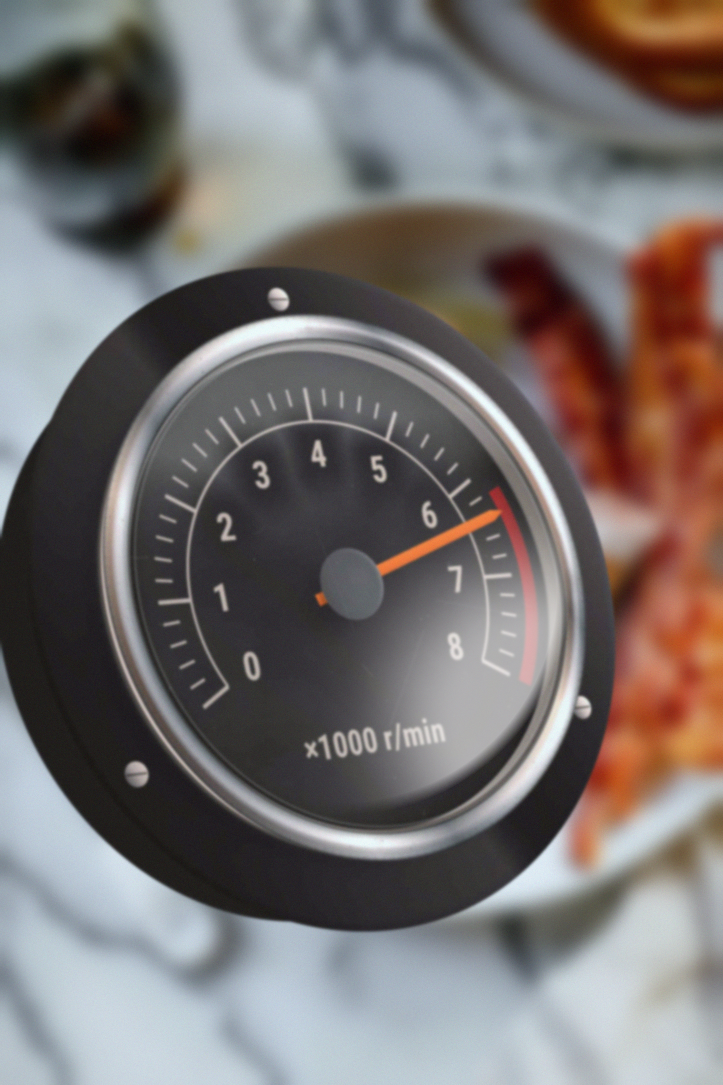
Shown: 6400 rpm
